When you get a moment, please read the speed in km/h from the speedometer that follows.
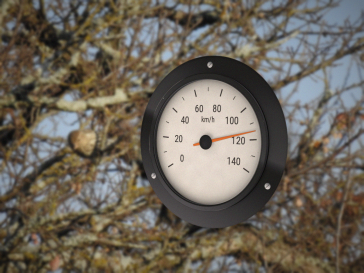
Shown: 115 km/h
